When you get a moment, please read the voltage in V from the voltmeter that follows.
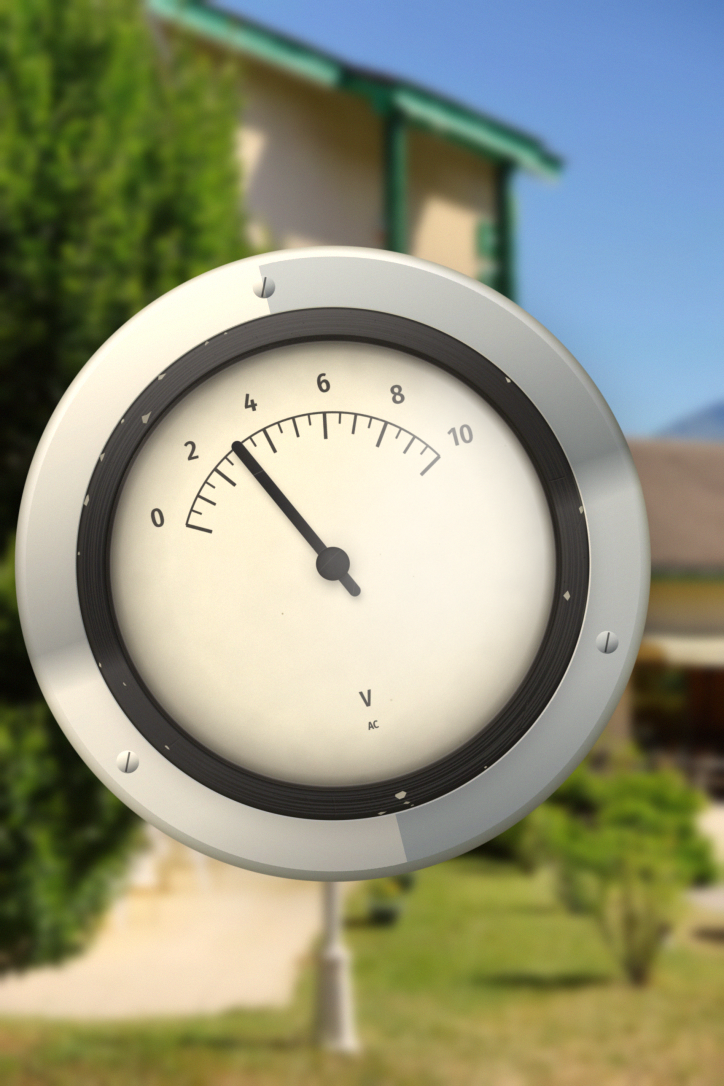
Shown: 3 V
